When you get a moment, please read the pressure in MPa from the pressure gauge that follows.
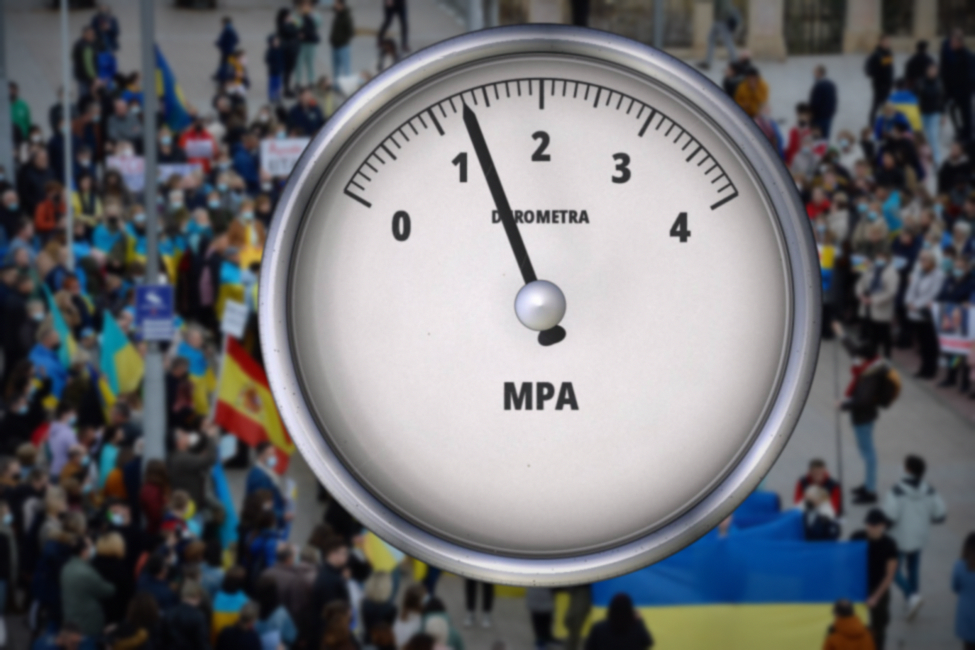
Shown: 1.3 MPa
